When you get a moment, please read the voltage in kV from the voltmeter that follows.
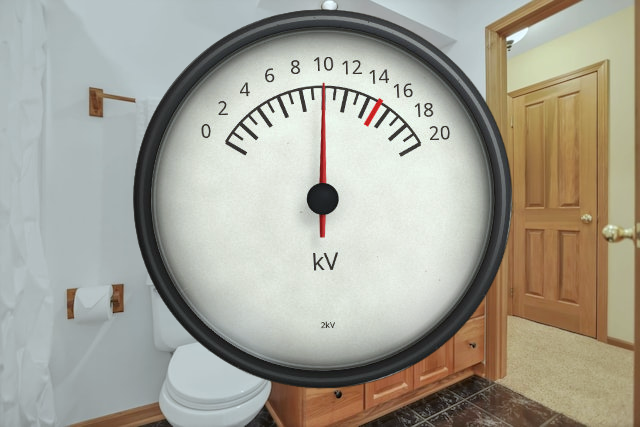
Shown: 10 kV
